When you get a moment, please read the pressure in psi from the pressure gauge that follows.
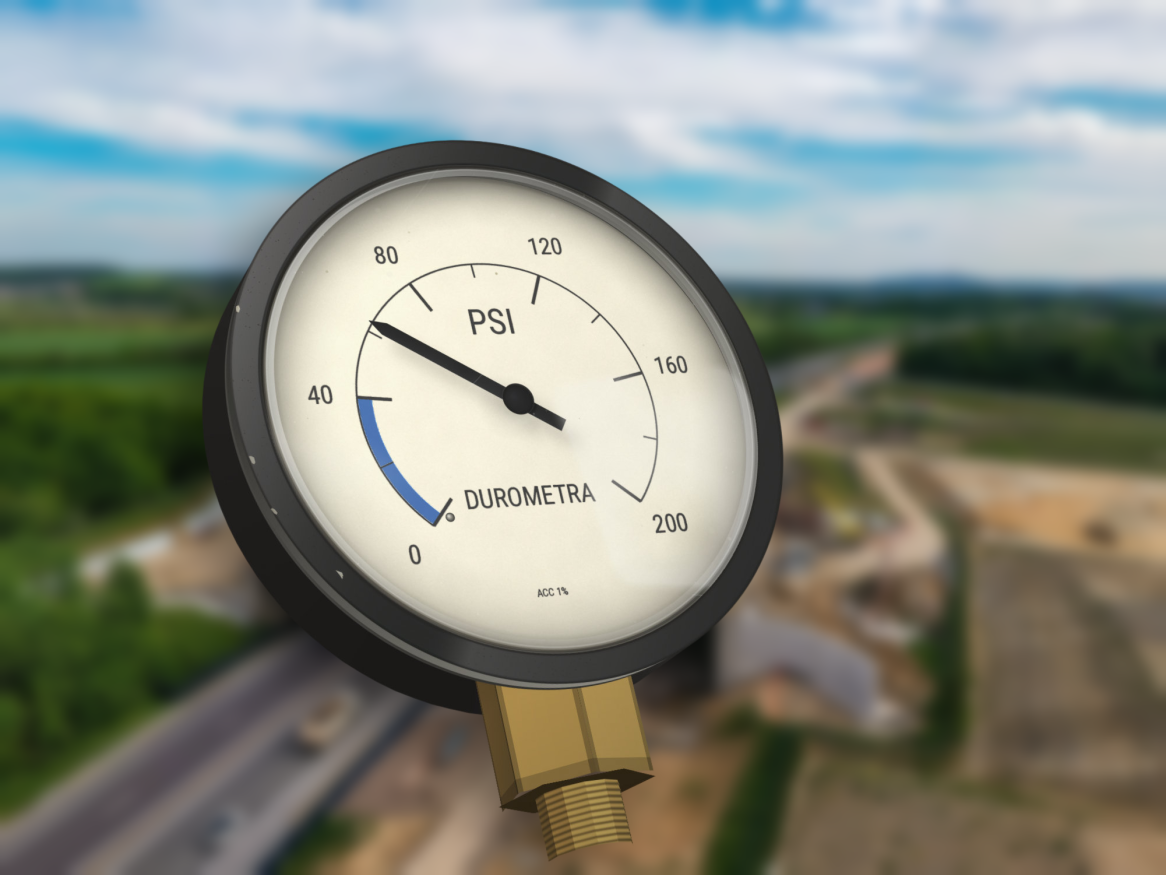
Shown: 60 psi
